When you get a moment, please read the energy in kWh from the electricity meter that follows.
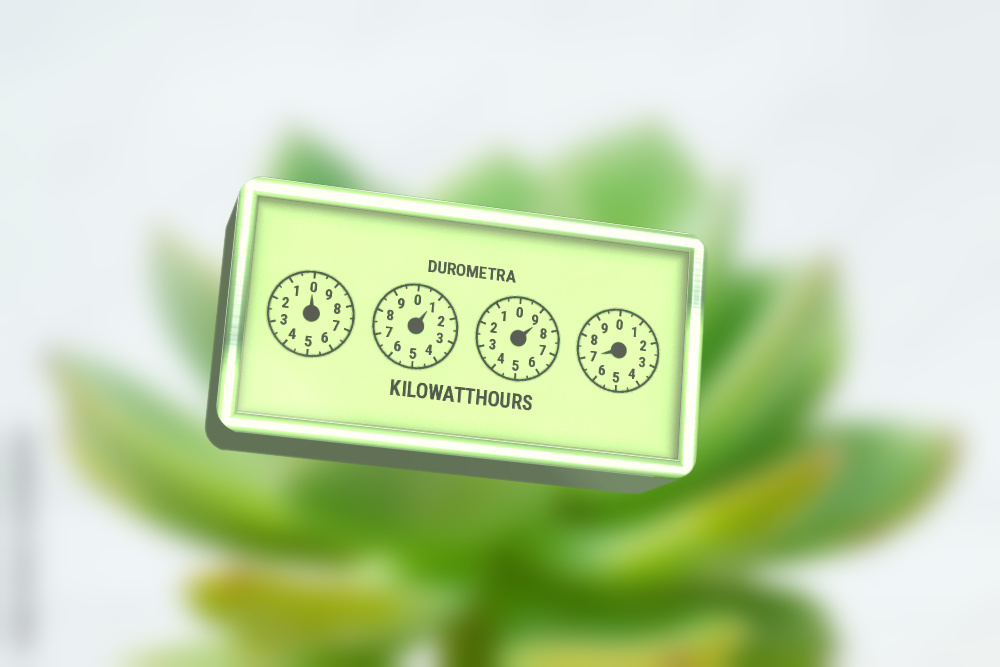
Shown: 87 kWh
